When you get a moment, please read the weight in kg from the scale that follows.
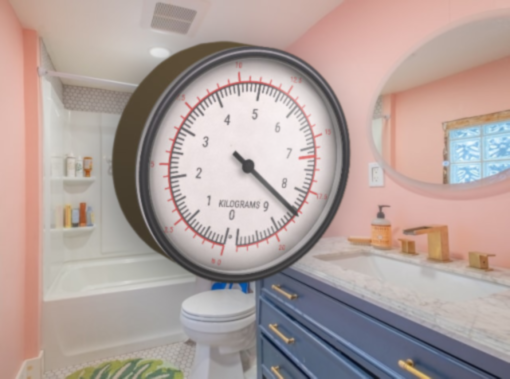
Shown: 8.5 kg
